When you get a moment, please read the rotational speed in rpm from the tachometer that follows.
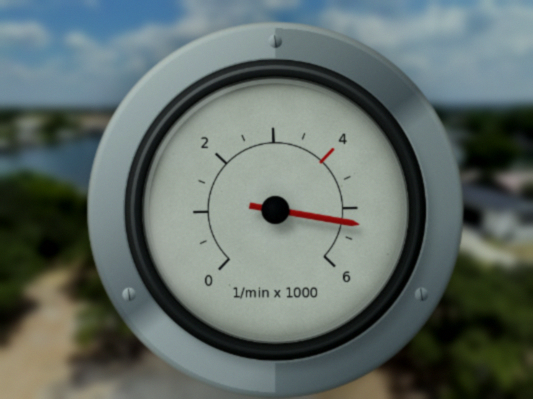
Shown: 5250 rpm
